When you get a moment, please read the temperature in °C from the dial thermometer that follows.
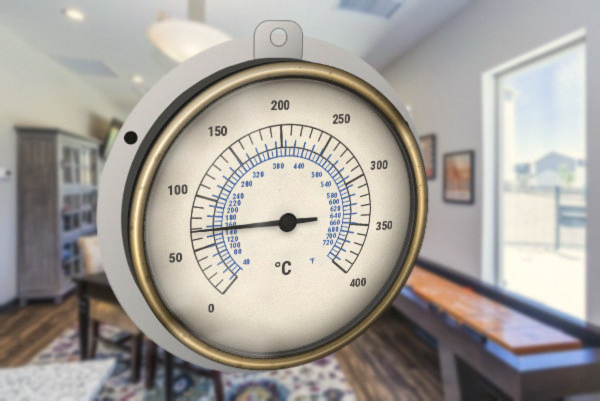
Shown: 70 °C
